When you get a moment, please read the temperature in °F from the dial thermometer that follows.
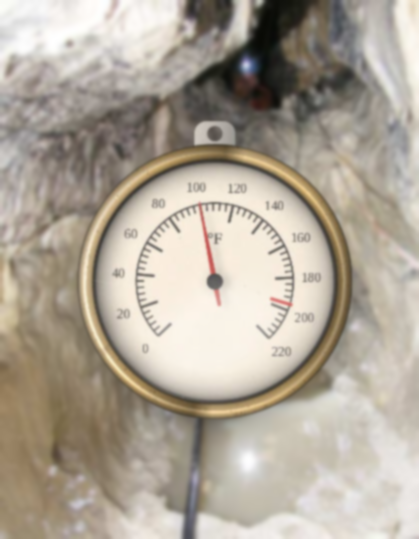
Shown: 100 °F
